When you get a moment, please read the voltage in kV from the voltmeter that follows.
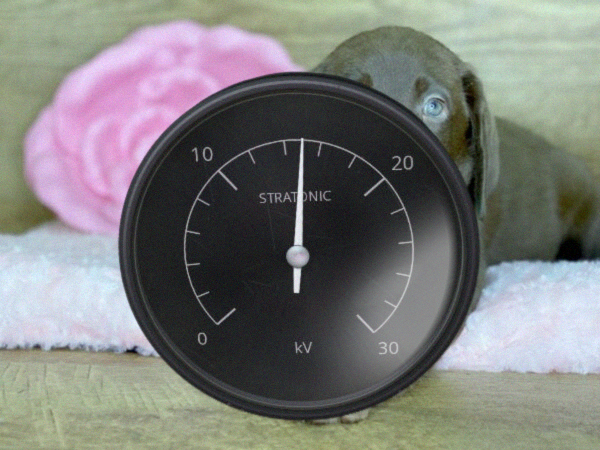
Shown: 15 kV
